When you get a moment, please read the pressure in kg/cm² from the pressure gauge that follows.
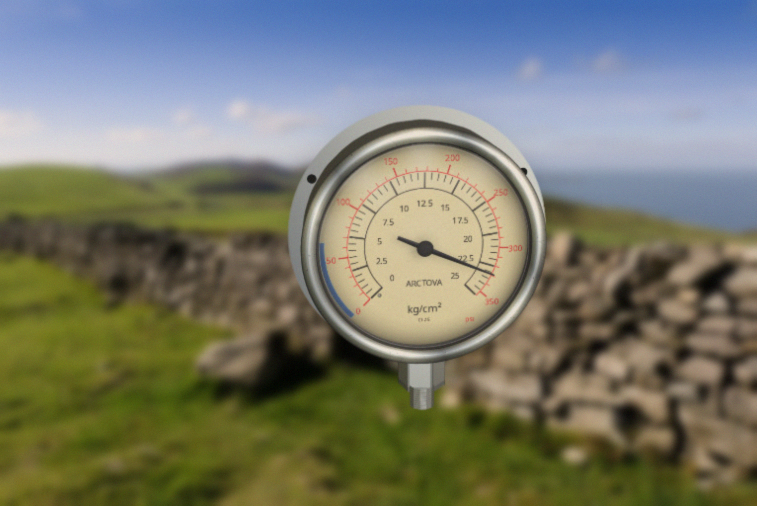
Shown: 23 kg/cm²
